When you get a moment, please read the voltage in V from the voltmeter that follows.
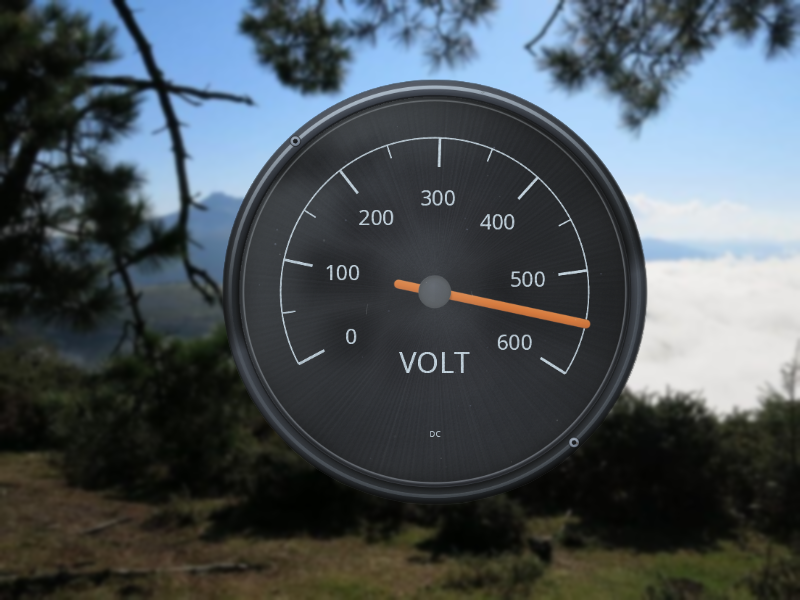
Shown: 550 V
